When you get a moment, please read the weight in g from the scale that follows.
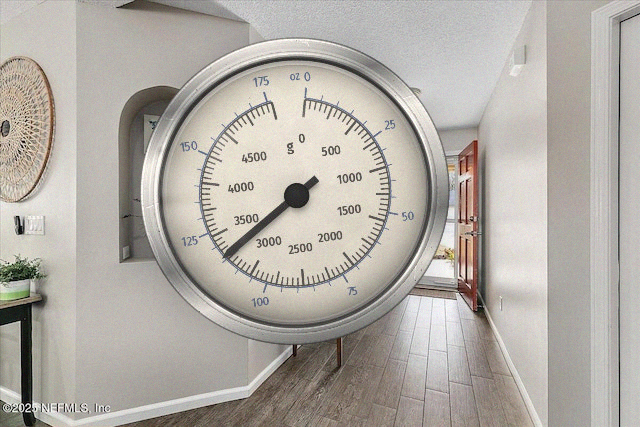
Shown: 3300 g
